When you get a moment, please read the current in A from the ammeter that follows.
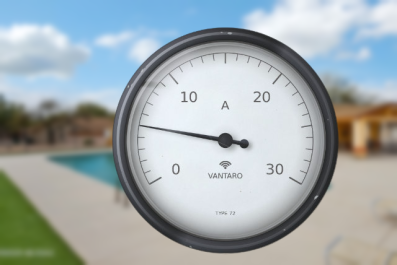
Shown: 5 A
